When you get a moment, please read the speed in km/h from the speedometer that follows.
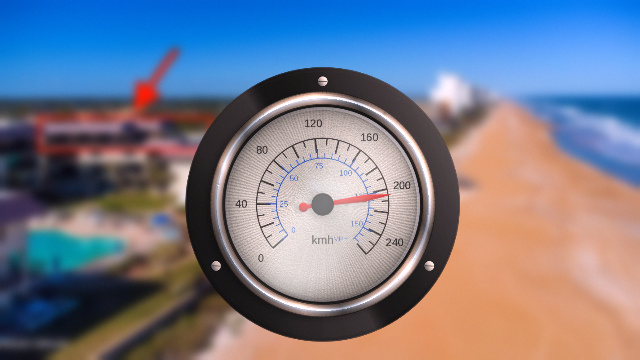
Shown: 205 km/h
